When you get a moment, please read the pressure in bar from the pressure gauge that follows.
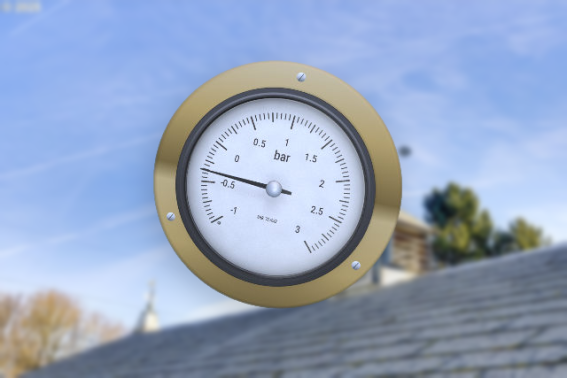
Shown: -0.35 bar
